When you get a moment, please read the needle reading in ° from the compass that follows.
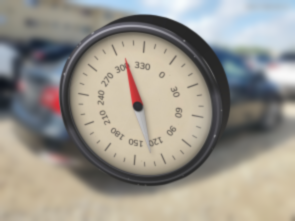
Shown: 310 °
